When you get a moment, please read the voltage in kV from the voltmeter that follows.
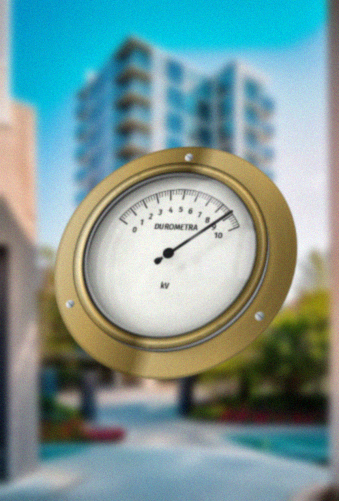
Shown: 9 kV
